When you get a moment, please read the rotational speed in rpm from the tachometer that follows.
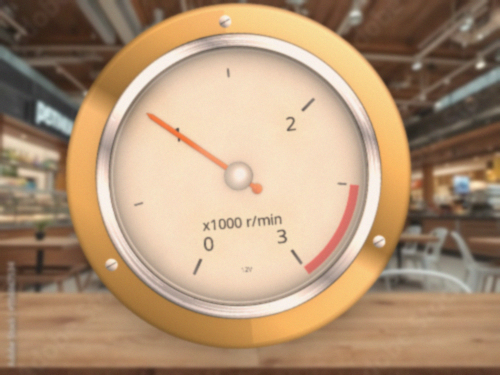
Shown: 1000 rpm
